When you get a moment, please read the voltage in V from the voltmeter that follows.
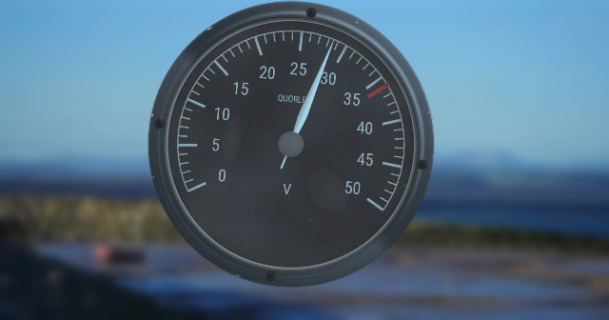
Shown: 28.5 V
